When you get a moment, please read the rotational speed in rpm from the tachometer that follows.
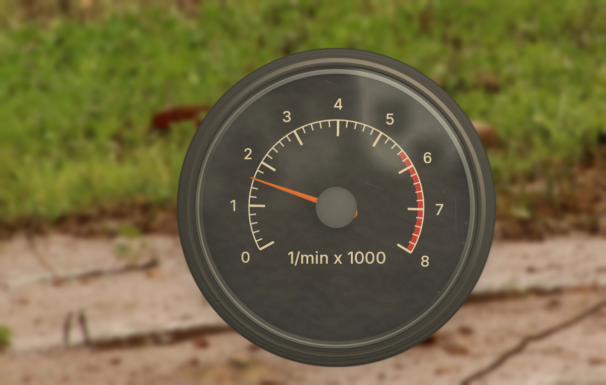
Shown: 1600 rpm
